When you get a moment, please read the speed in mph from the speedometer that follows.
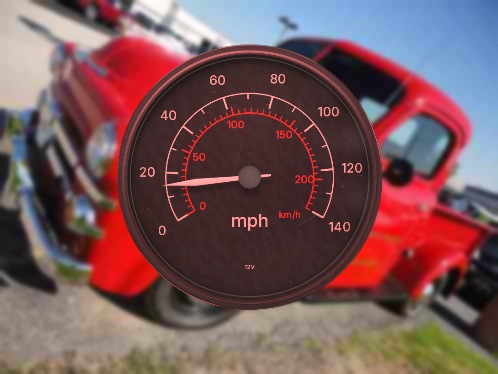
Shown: 15 mph
